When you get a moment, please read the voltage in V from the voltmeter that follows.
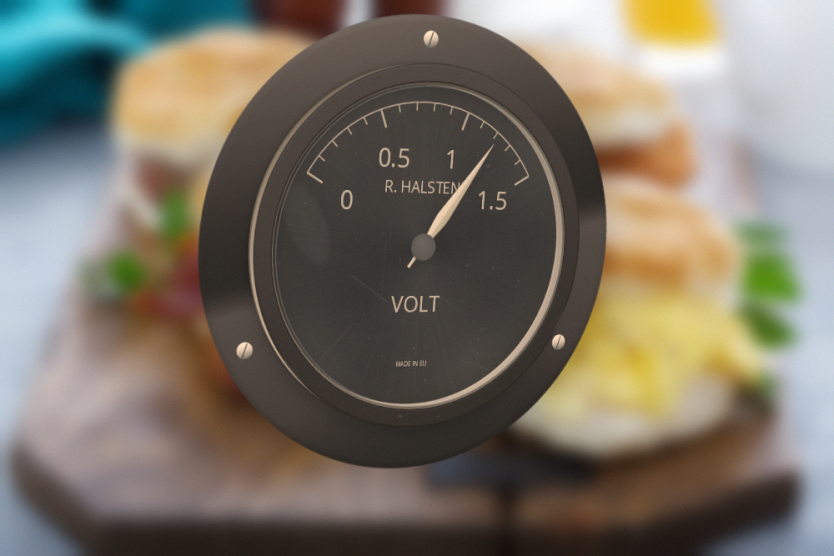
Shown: 1.2 V
